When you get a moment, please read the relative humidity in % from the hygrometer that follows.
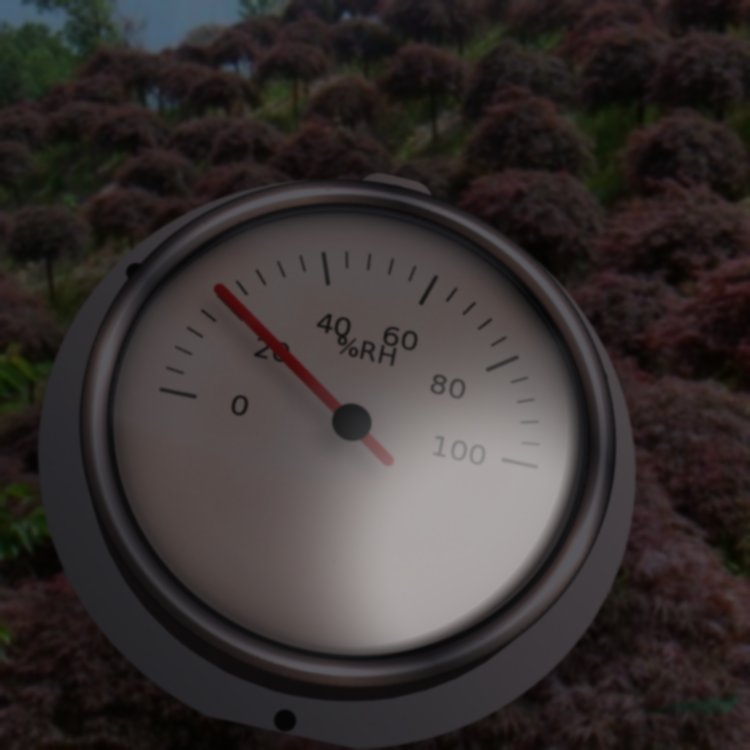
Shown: 20 %
